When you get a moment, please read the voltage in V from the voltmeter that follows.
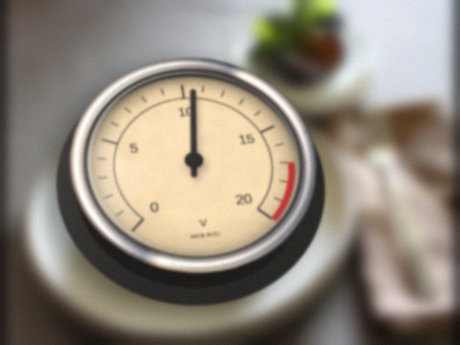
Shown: 10.5 V
